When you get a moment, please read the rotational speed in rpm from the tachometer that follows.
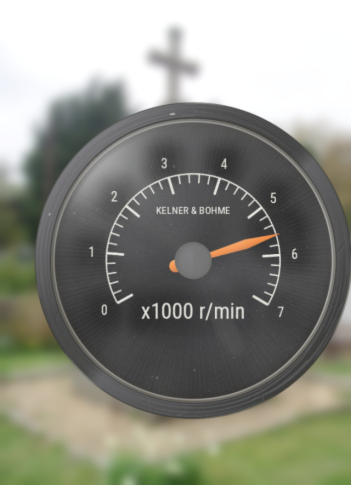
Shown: 5600 rpm
